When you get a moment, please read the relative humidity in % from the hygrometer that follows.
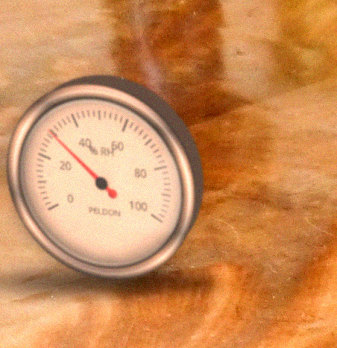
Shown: 30 %
